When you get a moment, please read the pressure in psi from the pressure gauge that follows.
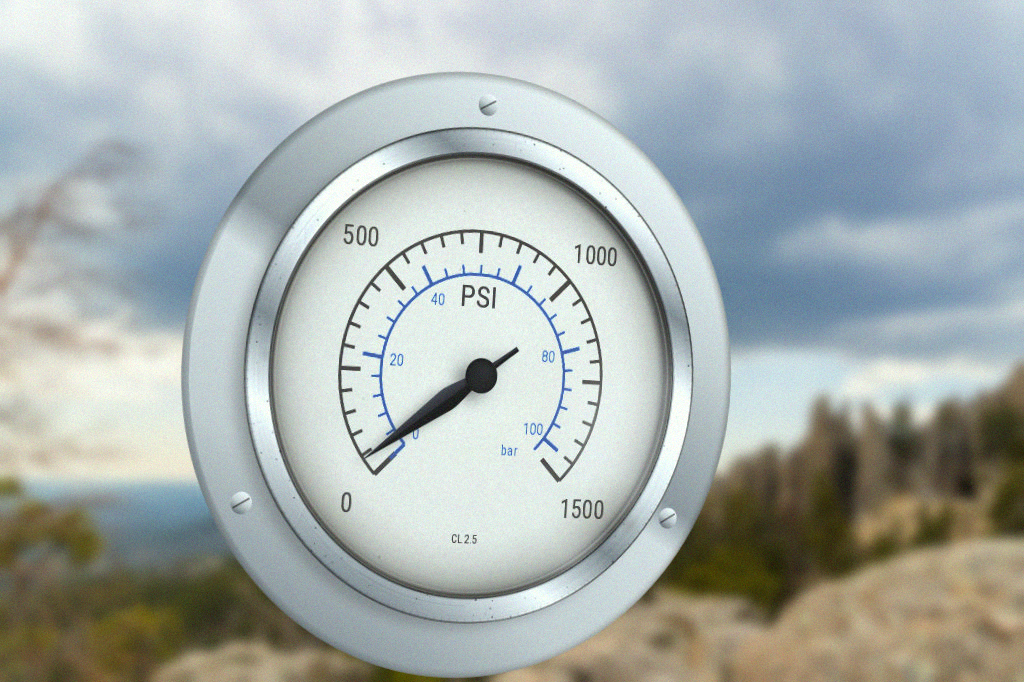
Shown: 50 psi
